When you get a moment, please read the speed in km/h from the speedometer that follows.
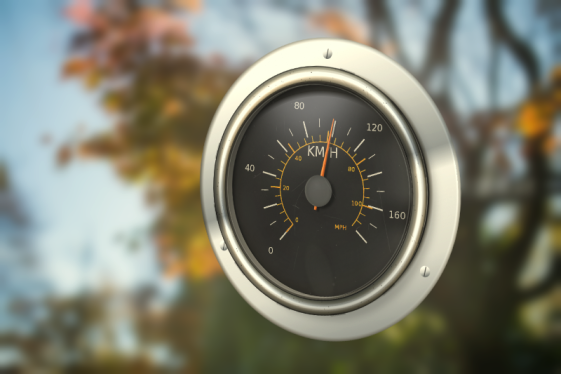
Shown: 100 km/h
